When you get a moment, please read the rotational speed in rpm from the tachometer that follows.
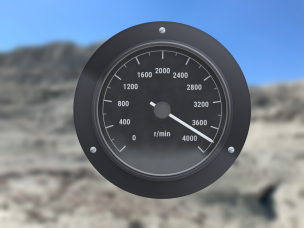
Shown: 3800 rpm
